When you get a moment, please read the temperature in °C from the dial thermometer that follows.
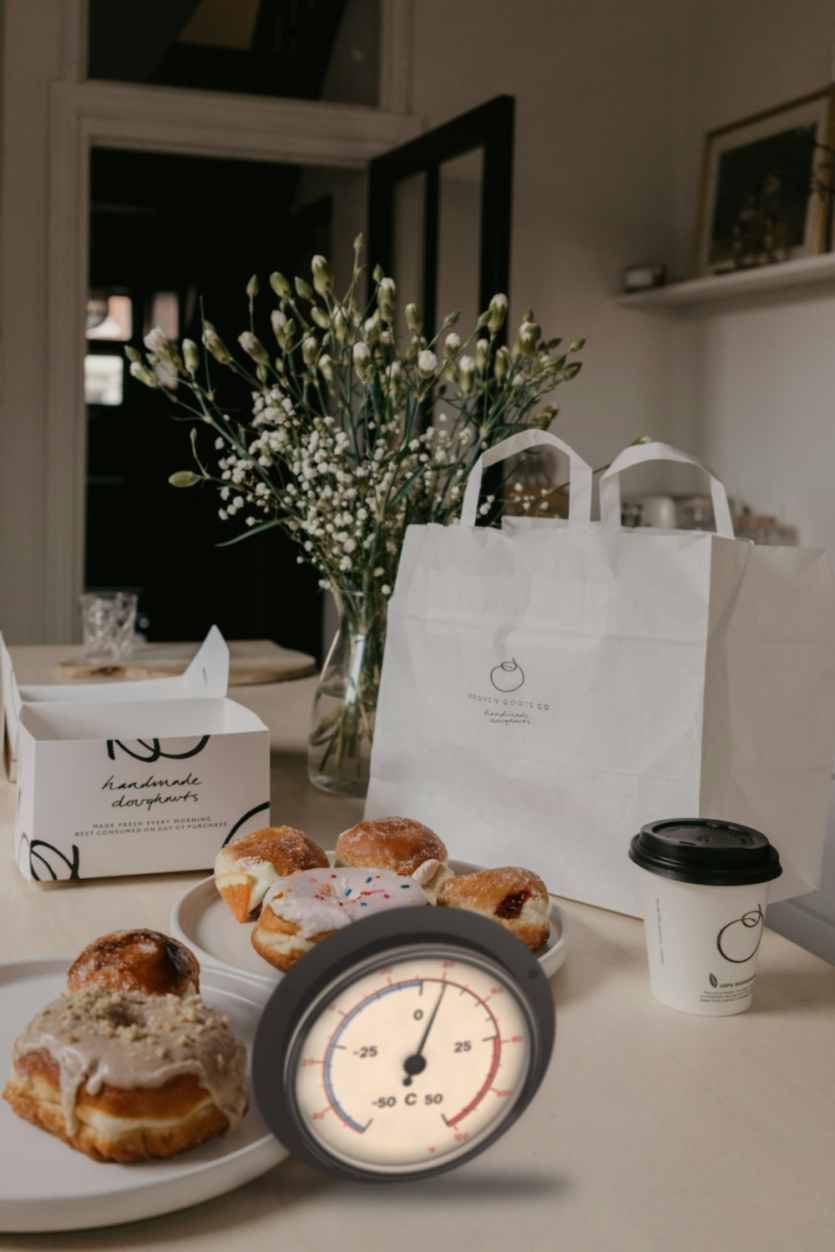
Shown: 5 °C
